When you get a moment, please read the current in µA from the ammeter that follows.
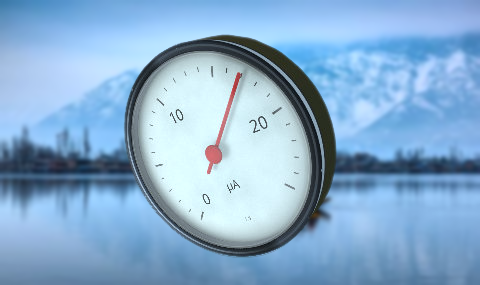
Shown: 17 µA
